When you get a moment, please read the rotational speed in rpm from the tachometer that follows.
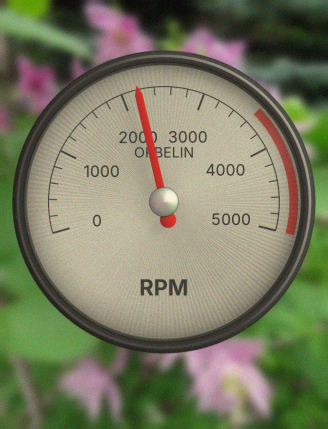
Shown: 2200 rpm
